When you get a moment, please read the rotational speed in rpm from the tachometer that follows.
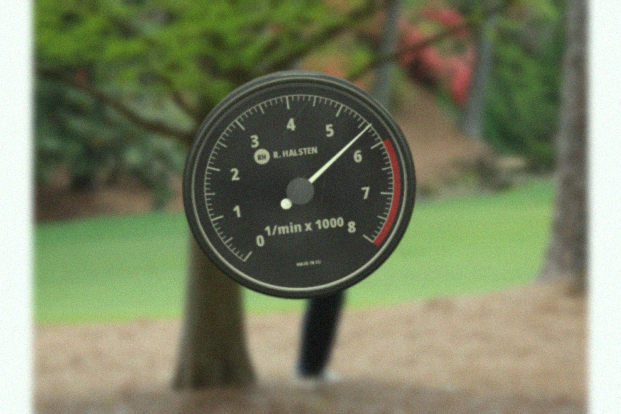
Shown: 5600 rpm
